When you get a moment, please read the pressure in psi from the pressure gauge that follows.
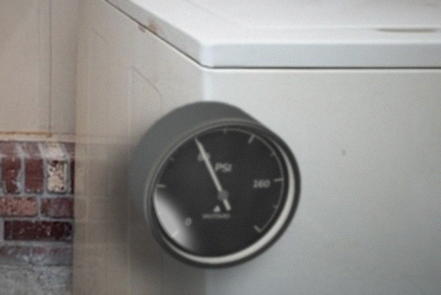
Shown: 80 psi
